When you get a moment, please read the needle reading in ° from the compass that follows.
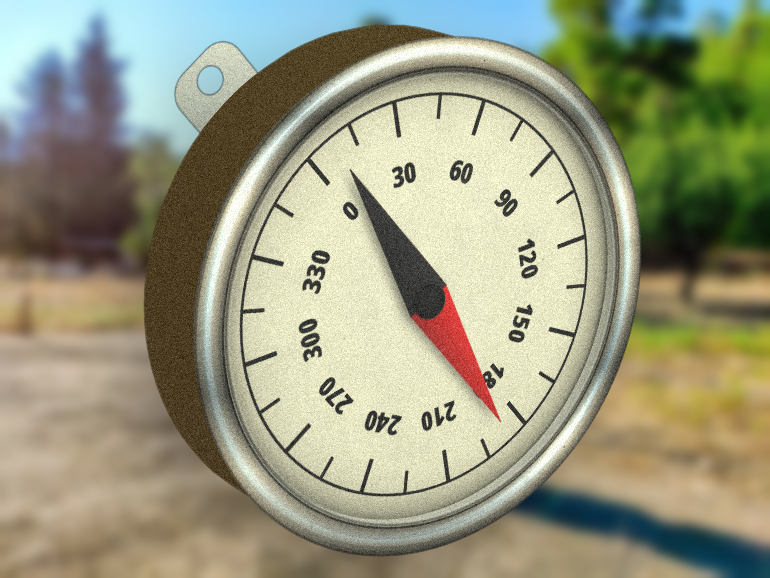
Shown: 187.5 °
